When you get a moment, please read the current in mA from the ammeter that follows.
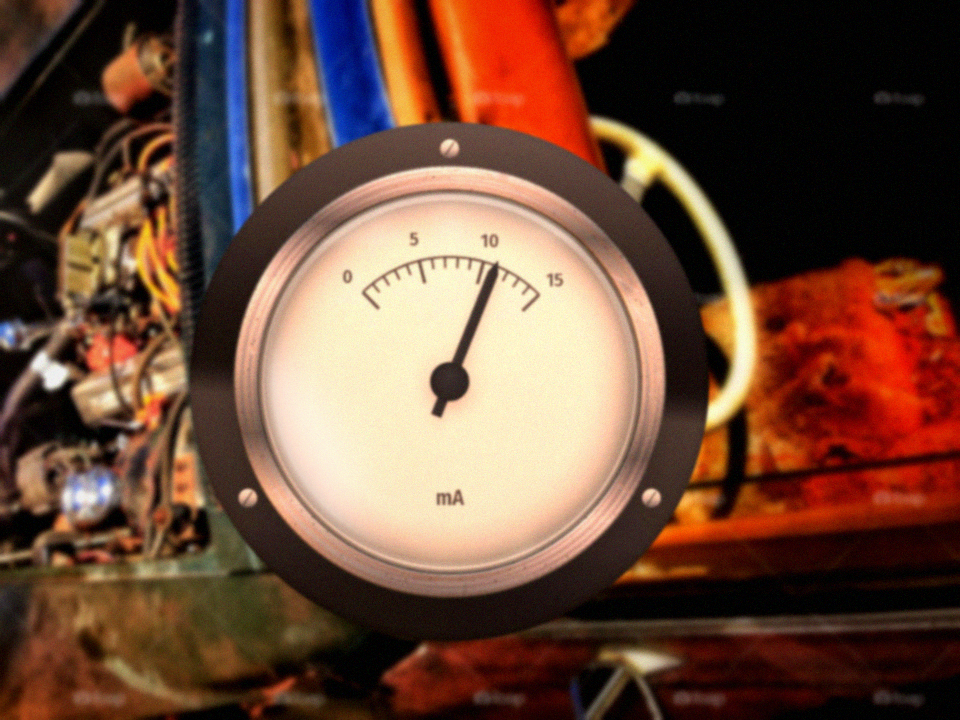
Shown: 11 mA
